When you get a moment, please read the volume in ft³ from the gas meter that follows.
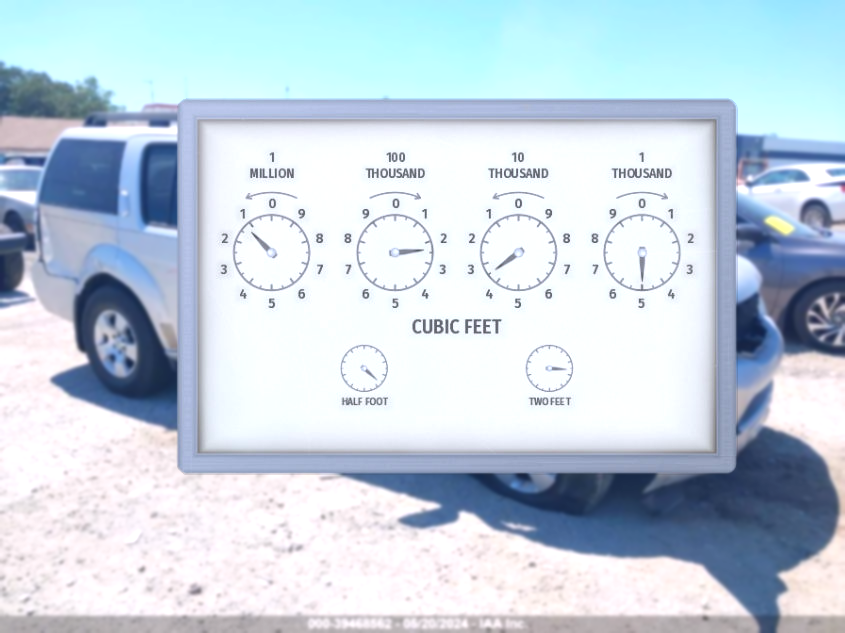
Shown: 123500 ft³
